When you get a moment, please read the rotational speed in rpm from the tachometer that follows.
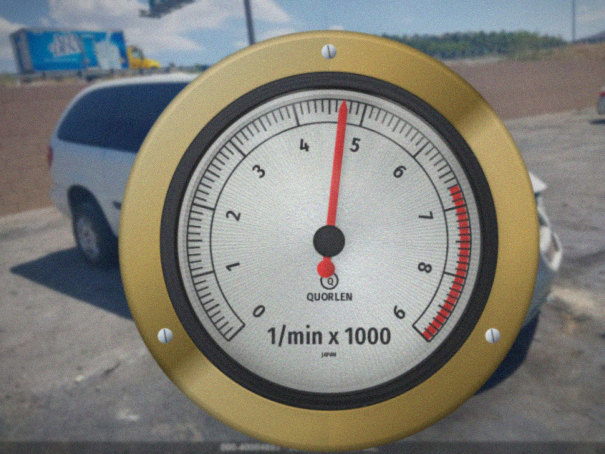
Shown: 4700 rpm
